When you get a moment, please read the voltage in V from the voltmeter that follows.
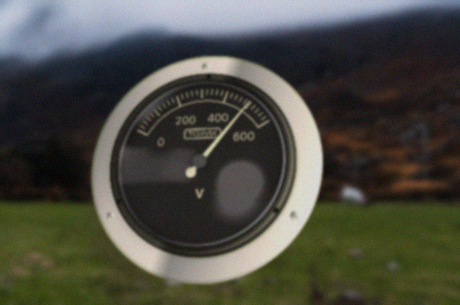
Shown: 500 V
